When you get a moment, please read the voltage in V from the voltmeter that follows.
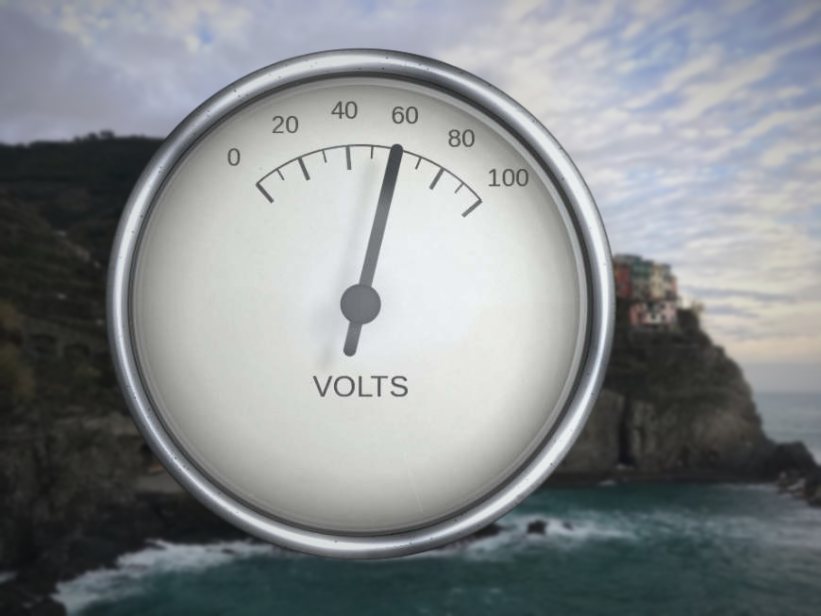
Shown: 60 V
